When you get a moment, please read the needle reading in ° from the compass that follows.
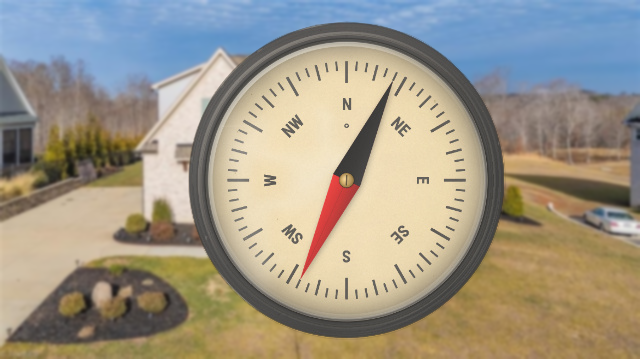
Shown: 205 °
